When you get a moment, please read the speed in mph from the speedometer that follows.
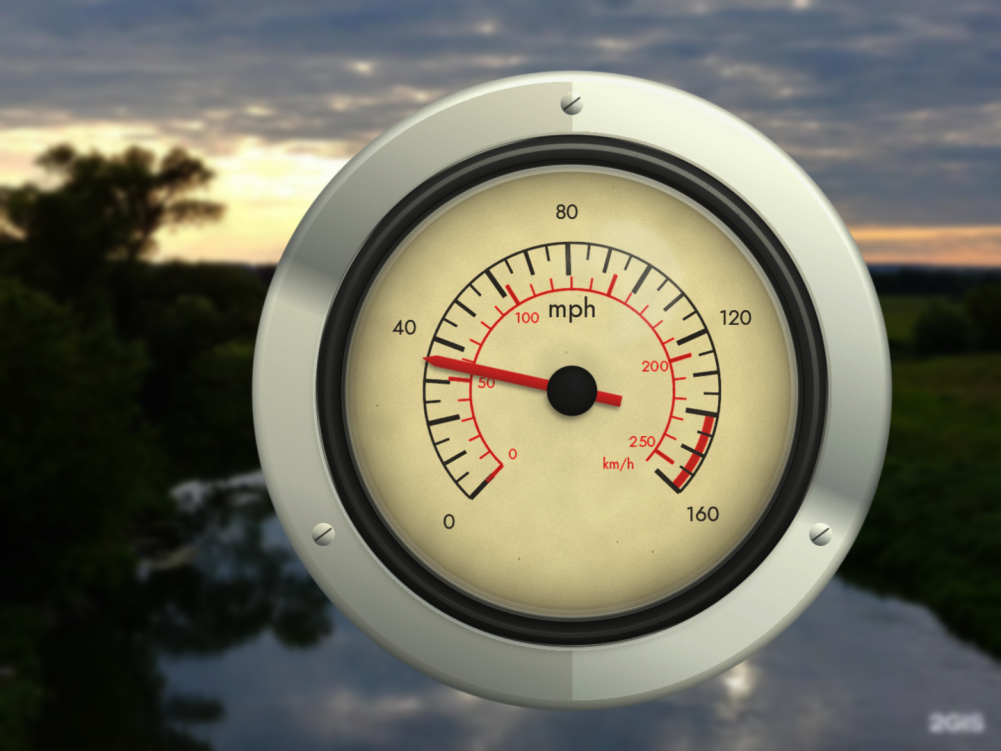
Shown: 35 mph
